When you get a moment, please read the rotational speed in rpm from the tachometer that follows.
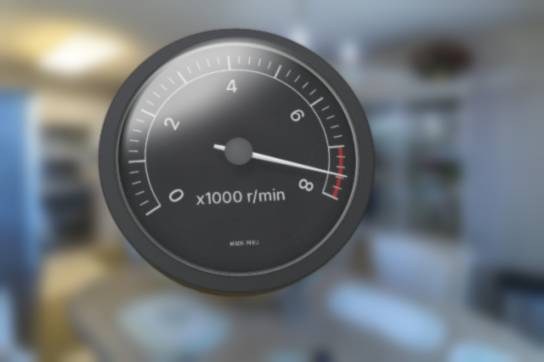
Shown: 7600 rpm
